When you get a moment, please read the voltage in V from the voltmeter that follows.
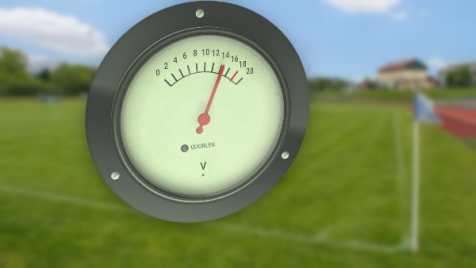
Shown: 14 V
